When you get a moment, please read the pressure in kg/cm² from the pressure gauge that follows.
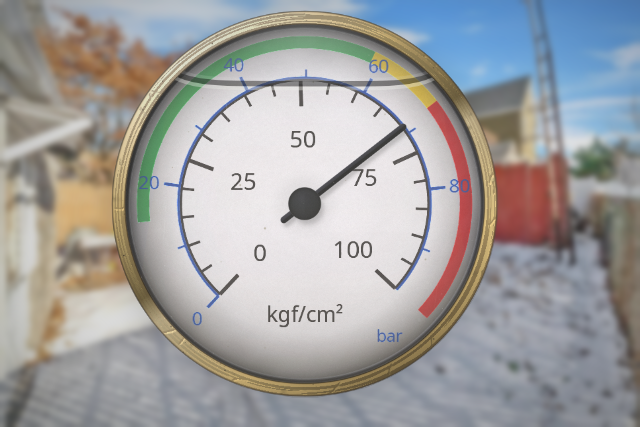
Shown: 70 kg/cm²
